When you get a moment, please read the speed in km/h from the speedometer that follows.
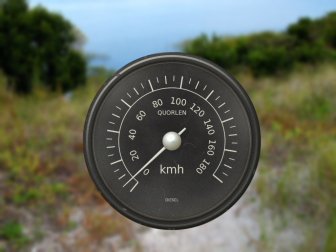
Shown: 5 km/h
